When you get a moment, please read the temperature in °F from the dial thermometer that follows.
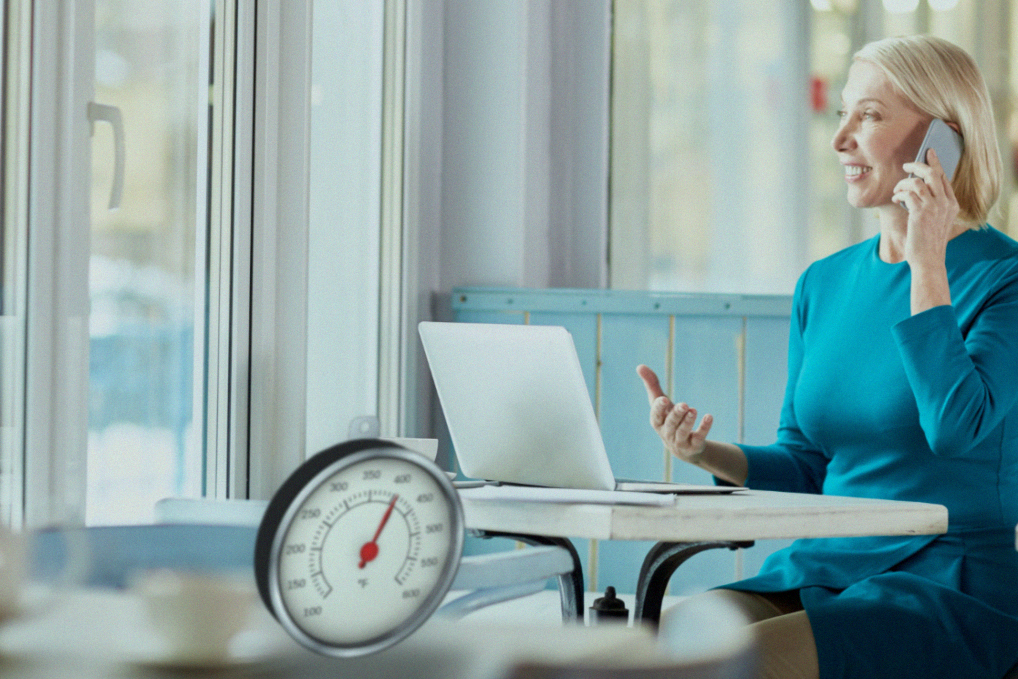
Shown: 400 °F
